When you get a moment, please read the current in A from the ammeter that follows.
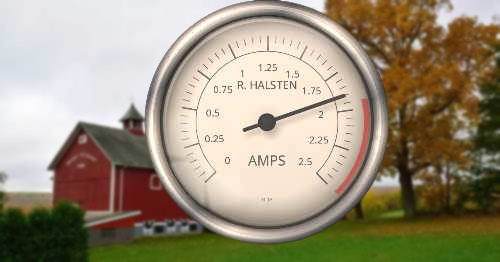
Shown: 1.9 A
